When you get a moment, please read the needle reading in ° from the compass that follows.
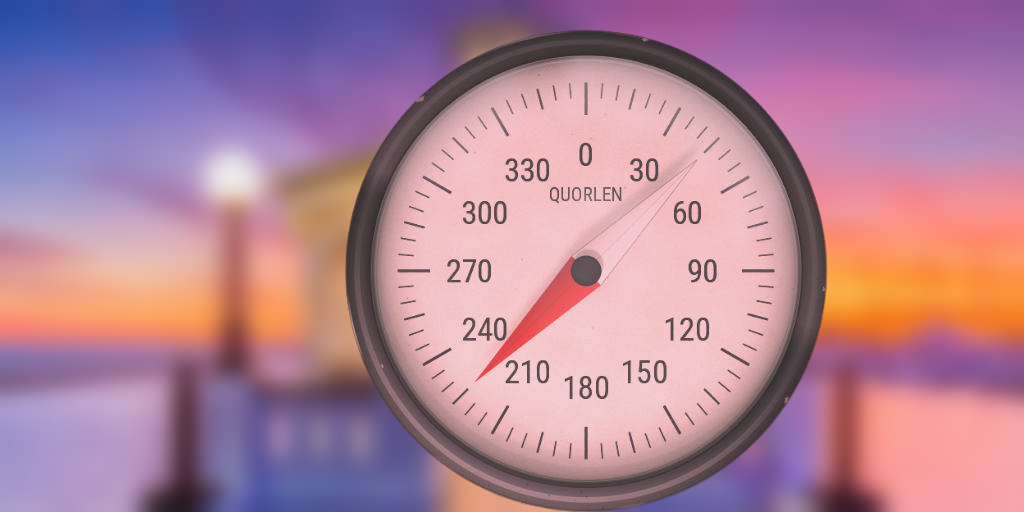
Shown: 225 °
